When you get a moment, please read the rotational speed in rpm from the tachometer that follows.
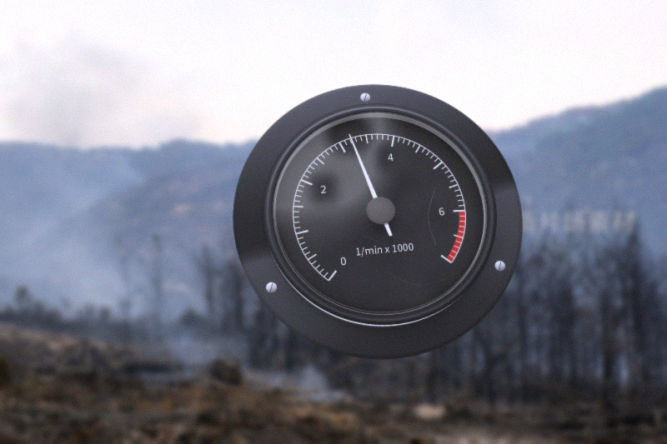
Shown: 3200 rpm
